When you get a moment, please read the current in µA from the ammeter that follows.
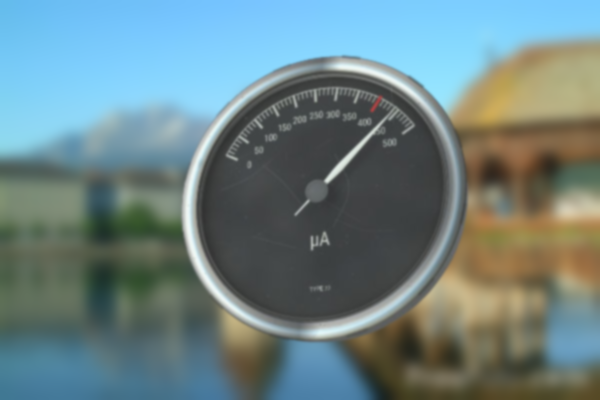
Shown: 450 µA
